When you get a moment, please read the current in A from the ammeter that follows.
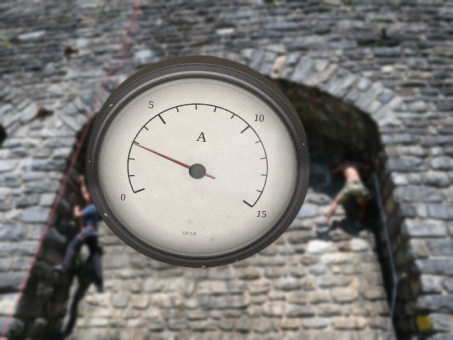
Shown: 3 A
